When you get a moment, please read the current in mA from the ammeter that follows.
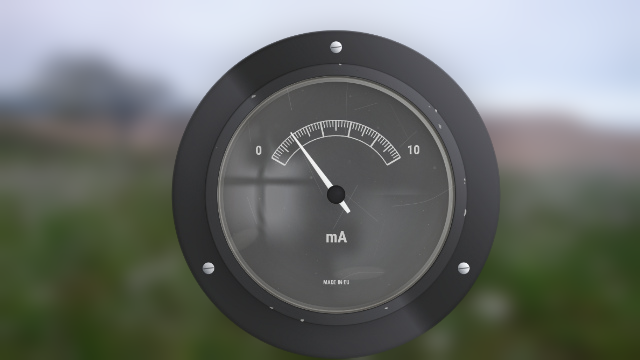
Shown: 2 mA
